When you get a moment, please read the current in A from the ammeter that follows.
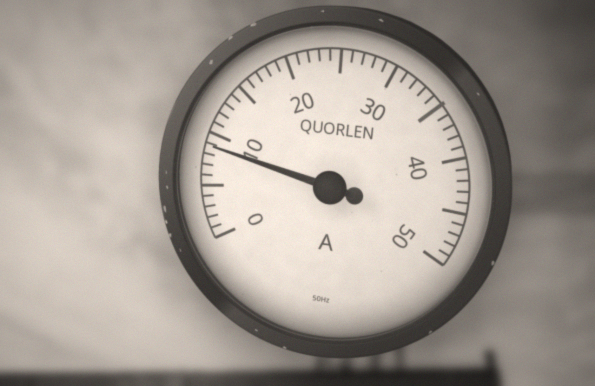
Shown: 9 A
